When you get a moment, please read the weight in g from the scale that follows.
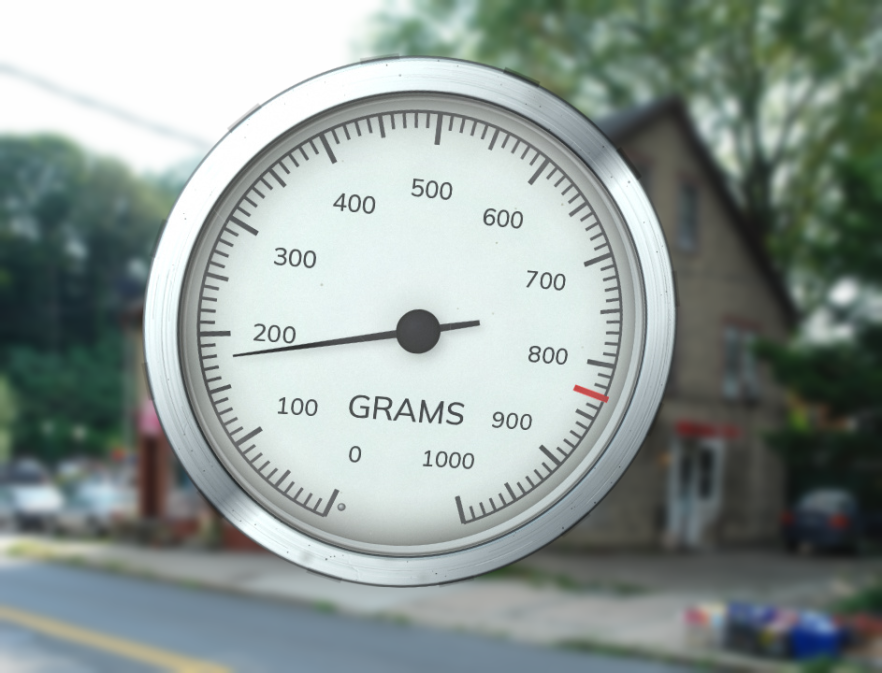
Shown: 180 g
